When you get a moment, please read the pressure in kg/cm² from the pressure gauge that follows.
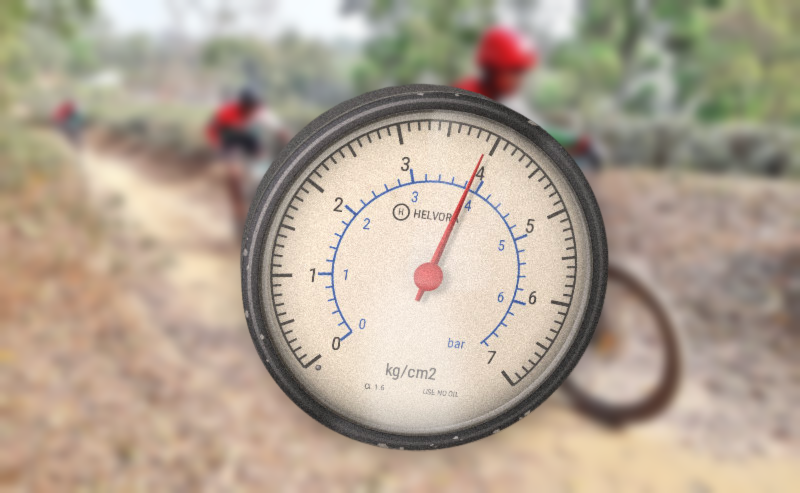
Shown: 3.9 kg/cm²
